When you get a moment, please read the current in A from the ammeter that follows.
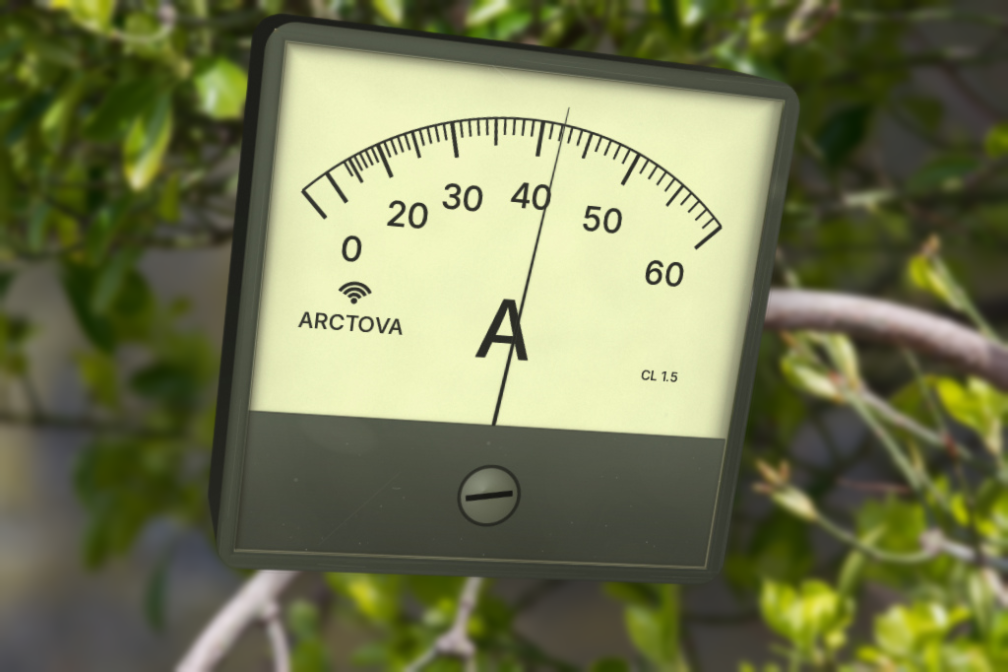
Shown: 42 A
